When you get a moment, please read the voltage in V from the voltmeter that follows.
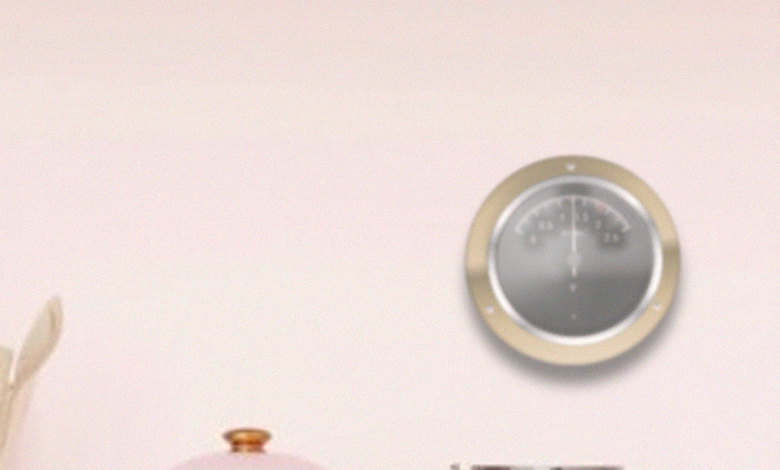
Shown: 1.25 V
